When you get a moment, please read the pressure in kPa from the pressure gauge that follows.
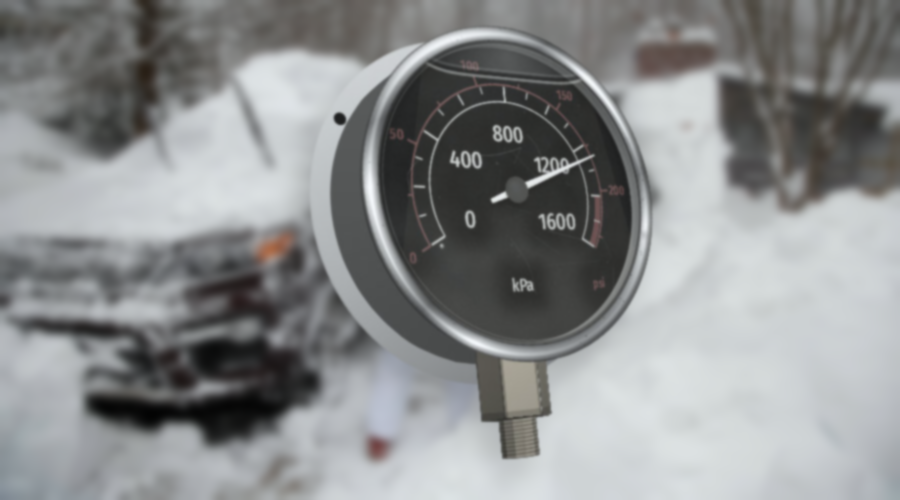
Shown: 1250 kPa
